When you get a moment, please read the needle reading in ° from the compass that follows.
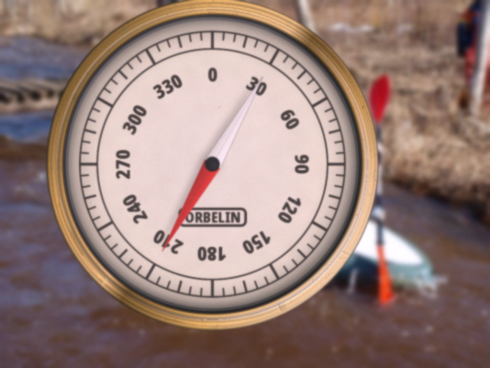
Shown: 210 °
